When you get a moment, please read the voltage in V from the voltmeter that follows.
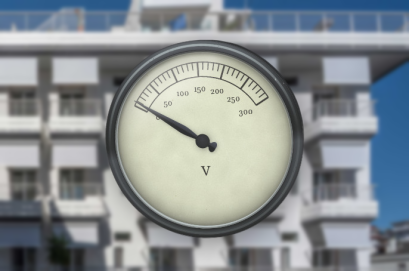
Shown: 10 V
